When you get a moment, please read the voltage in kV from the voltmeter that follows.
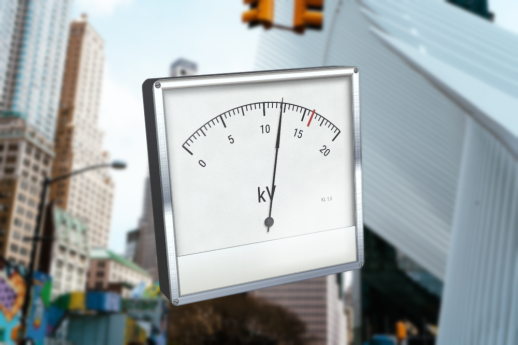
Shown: 12 kV
